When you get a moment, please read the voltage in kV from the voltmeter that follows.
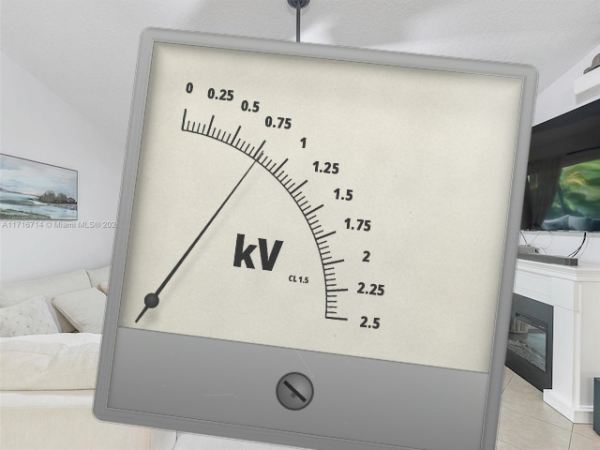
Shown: 0.8 kV
